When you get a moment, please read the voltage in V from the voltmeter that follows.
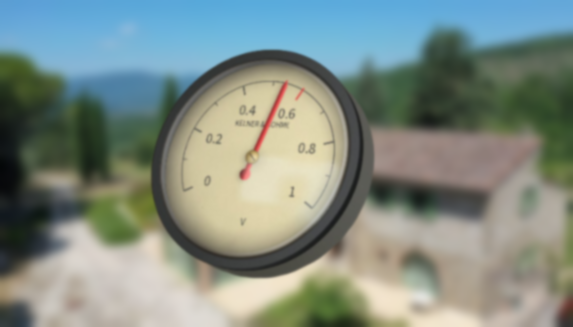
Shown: 0.55 V
